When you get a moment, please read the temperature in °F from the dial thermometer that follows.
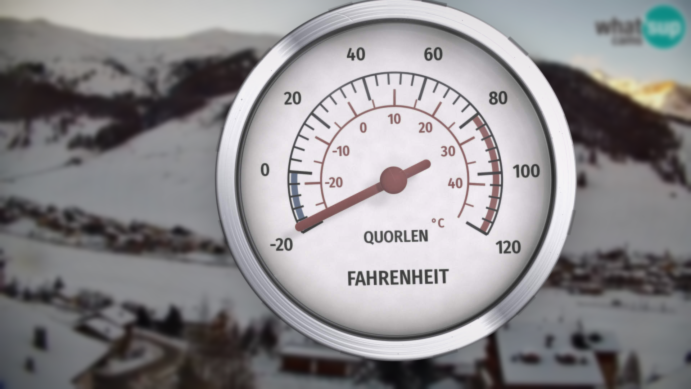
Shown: -18 °F
